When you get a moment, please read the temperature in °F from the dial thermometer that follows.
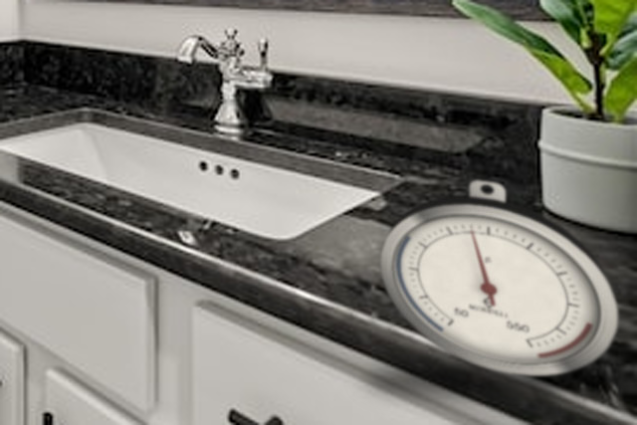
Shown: 280 °F
